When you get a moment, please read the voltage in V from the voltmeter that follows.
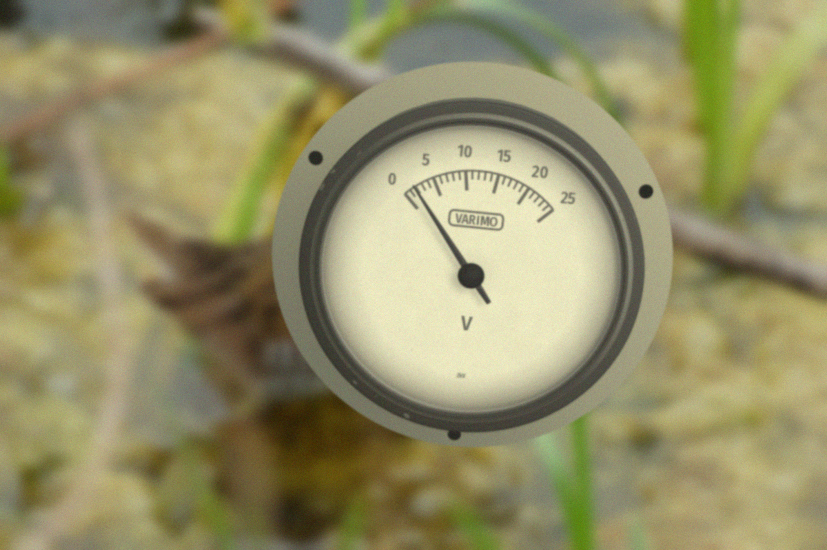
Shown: 2 V
